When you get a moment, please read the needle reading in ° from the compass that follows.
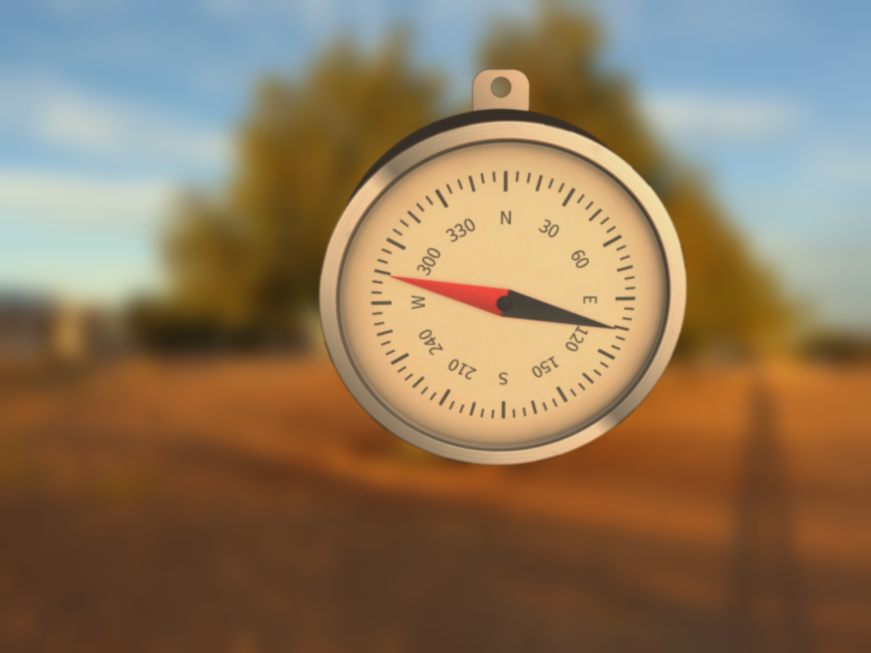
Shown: 285 °
